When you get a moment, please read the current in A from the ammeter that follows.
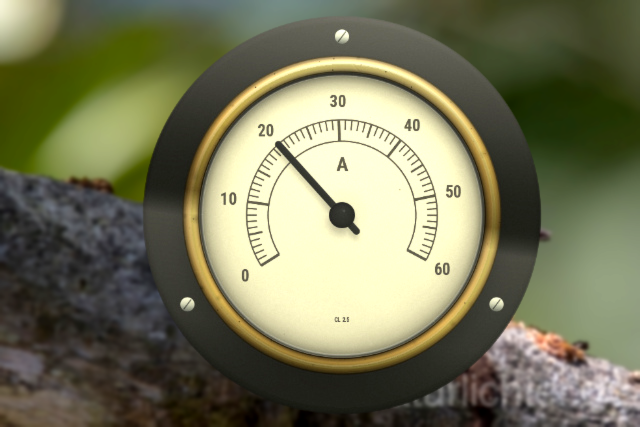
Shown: 20 A
